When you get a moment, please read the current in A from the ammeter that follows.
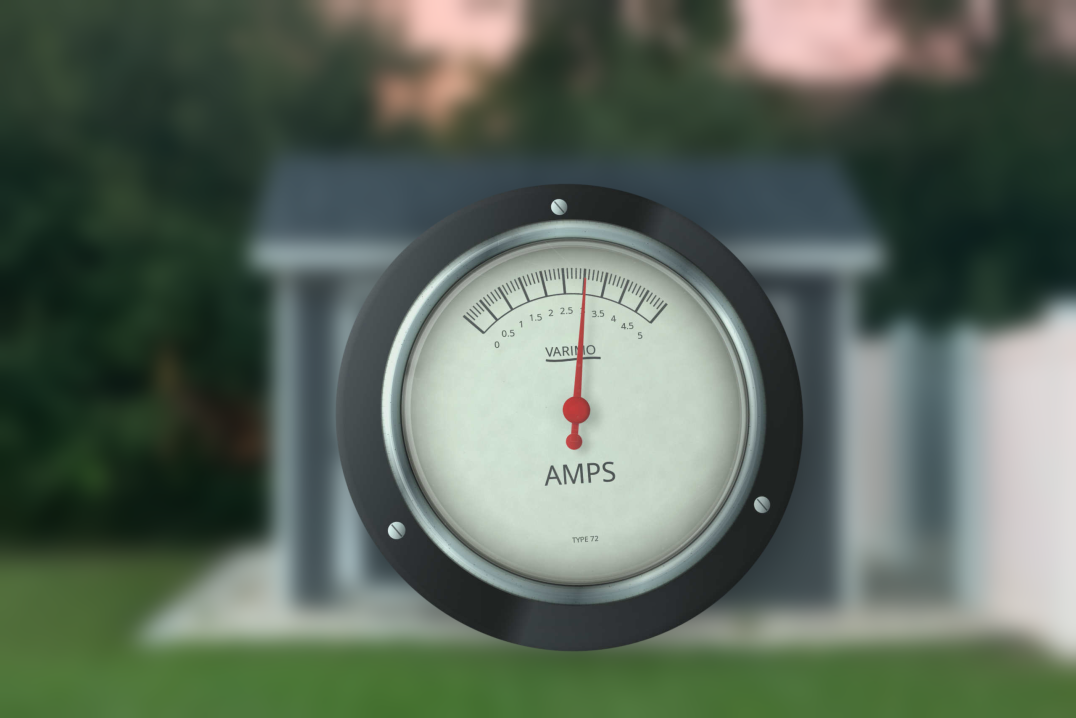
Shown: 3 A
